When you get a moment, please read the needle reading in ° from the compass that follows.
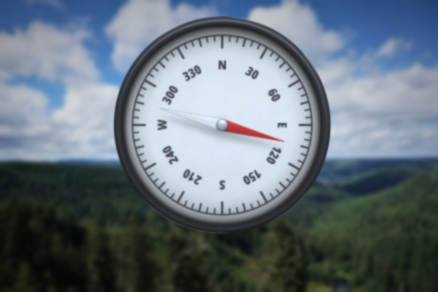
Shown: 105 °
